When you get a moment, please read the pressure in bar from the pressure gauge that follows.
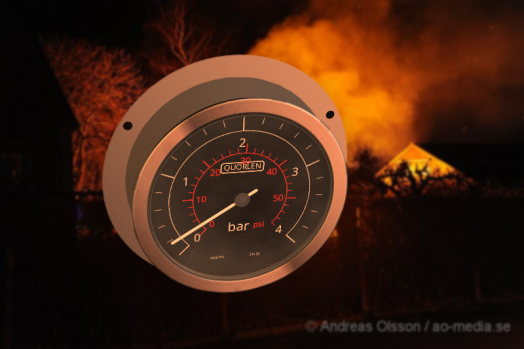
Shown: 0.2 bar
